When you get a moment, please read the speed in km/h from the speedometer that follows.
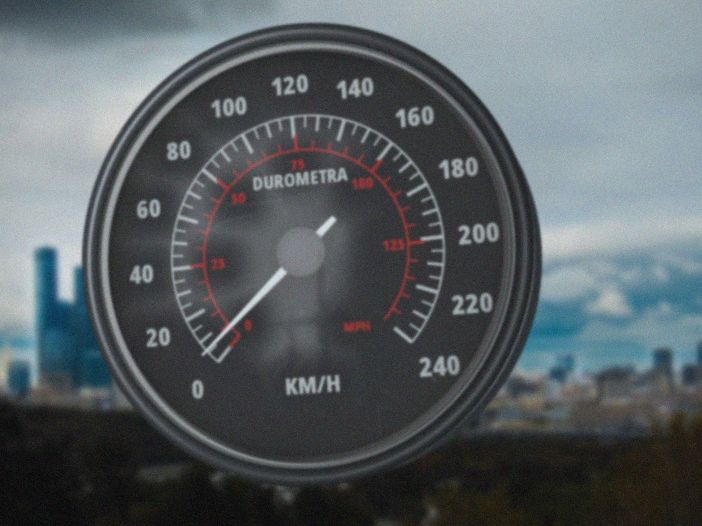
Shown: 5 km/h
